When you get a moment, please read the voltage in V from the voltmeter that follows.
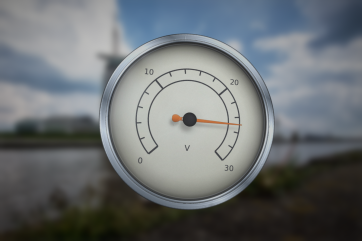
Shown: 25 V
